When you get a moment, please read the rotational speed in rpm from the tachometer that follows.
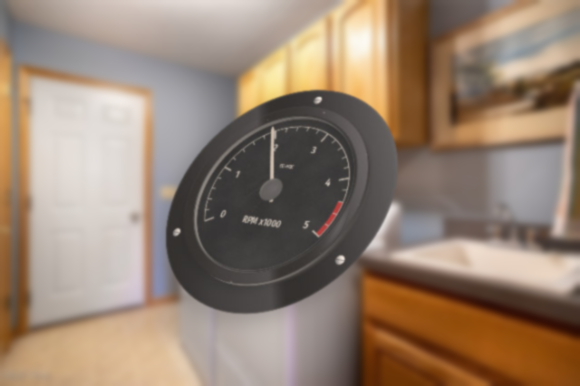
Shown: 2000 rpm
